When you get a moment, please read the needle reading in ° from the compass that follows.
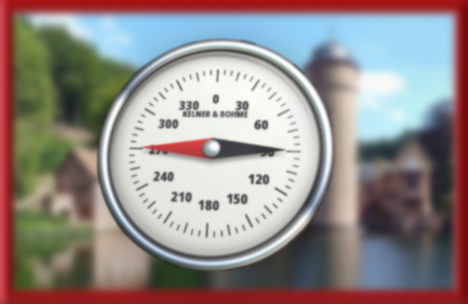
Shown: 270 °
